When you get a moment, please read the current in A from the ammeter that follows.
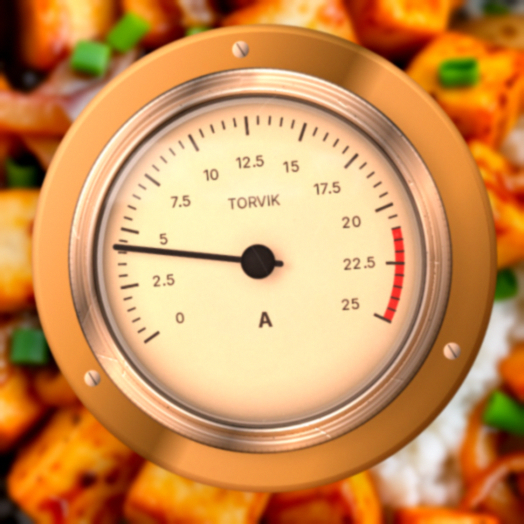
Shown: 4.25 A
